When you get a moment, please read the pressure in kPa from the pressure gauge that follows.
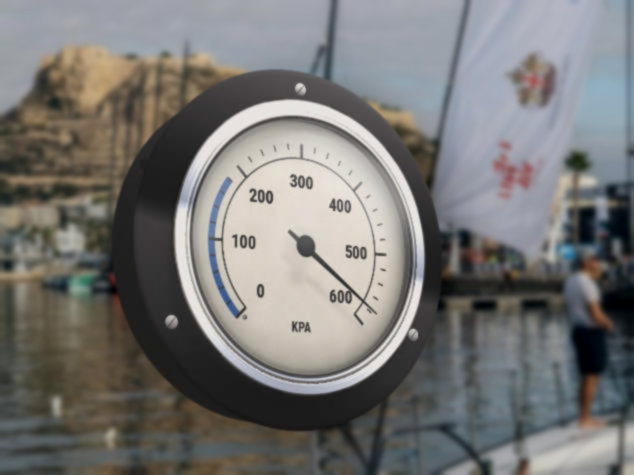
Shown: 580 kPa
